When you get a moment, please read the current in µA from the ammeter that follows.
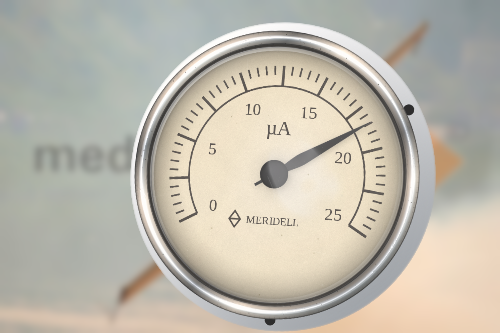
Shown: 18.5 µA
